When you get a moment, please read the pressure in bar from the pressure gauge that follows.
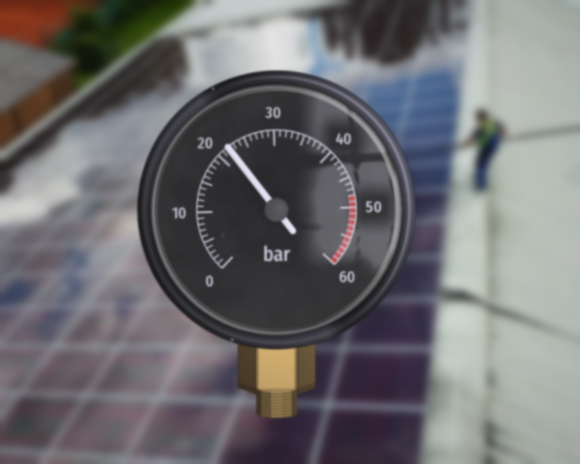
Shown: 22 bar
